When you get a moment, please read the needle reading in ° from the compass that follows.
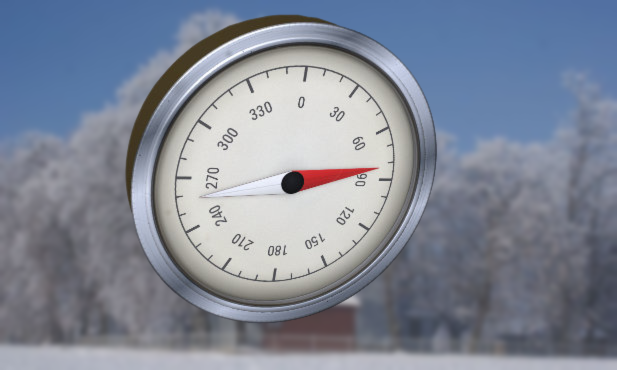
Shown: 80 °
